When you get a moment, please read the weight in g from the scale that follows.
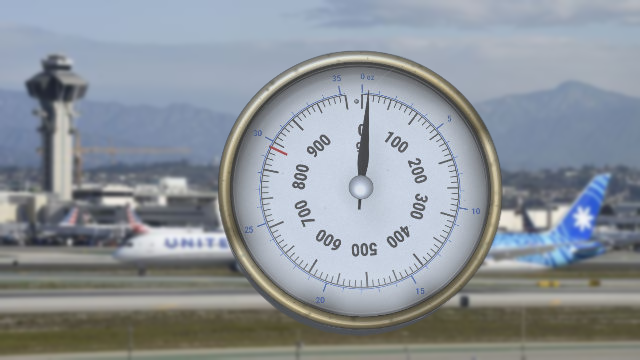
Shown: 10 g
